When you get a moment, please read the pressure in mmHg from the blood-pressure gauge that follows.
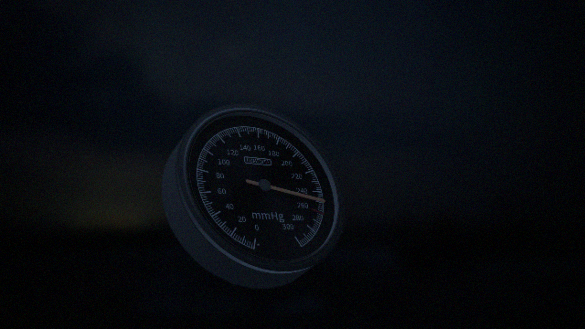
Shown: 250 mmHg
